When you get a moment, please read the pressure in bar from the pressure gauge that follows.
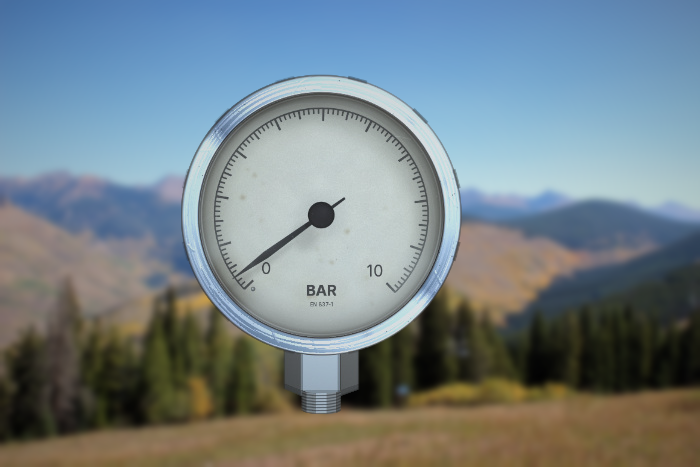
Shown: 0.3 bar
